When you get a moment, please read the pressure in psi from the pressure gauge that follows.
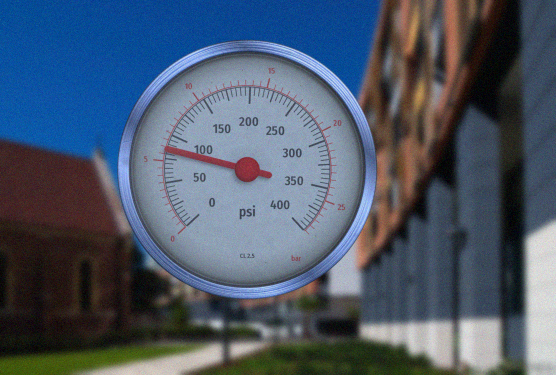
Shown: 85 psi
